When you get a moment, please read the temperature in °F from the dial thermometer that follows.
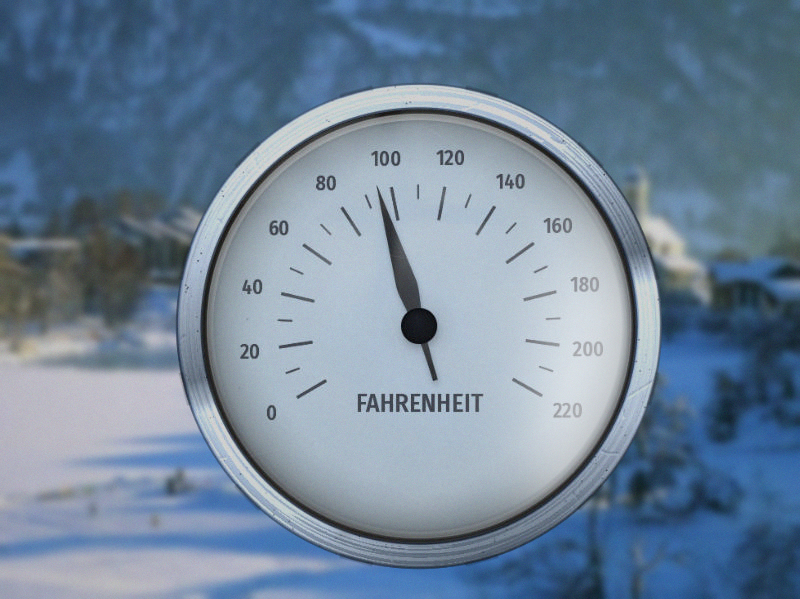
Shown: 95 °F
